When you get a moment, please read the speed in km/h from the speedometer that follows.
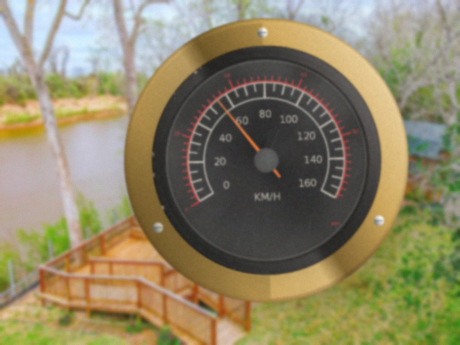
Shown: 55 km/h
